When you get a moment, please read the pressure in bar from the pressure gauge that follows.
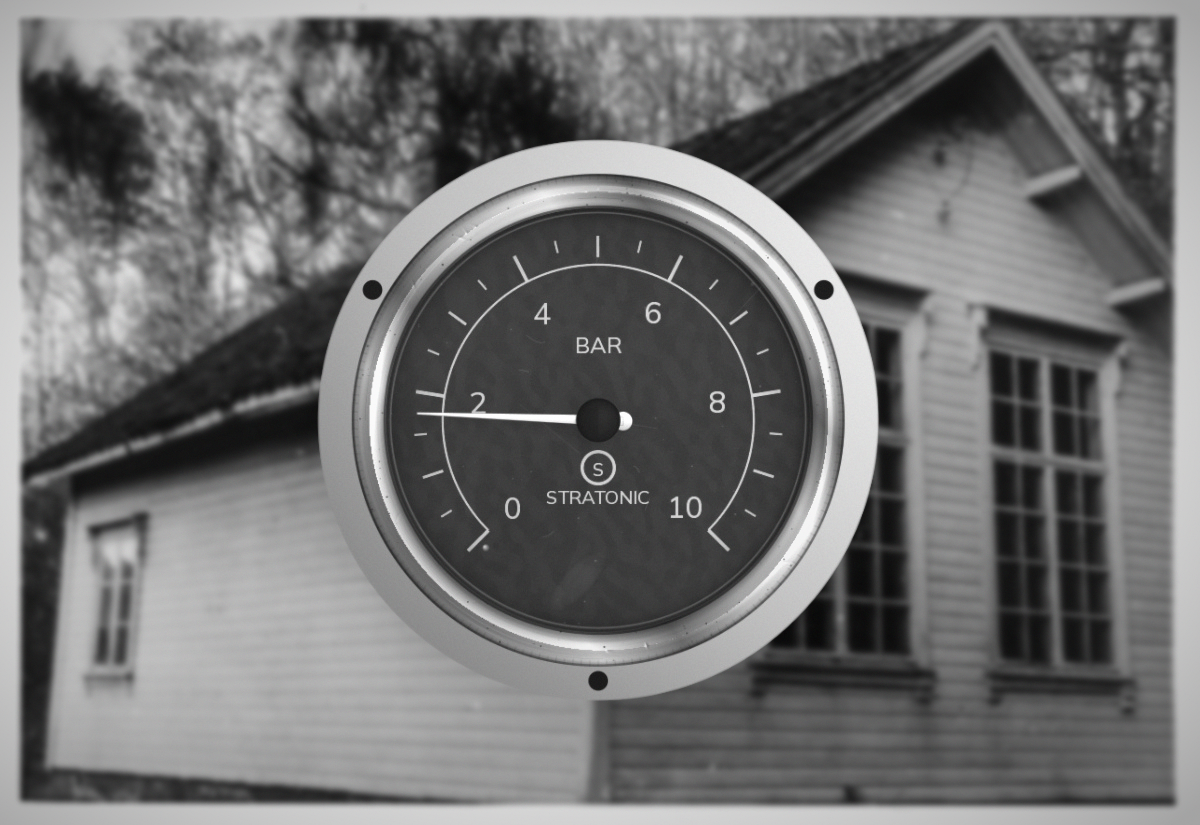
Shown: 1.75 bar
